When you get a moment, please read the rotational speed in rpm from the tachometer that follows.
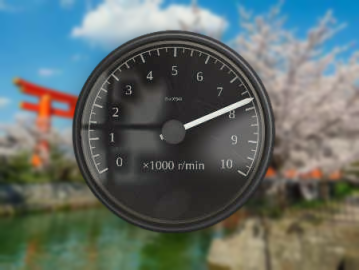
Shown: 7750 rpm
